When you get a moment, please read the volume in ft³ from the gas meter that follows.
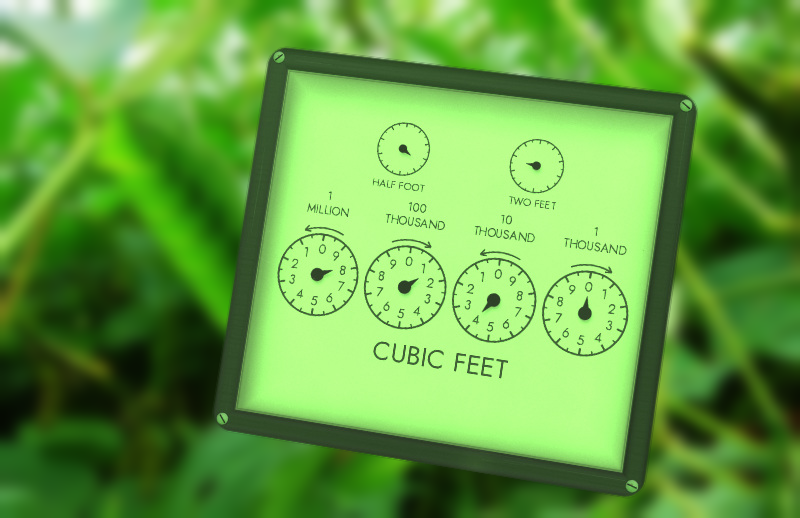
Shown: 814000 ft³
